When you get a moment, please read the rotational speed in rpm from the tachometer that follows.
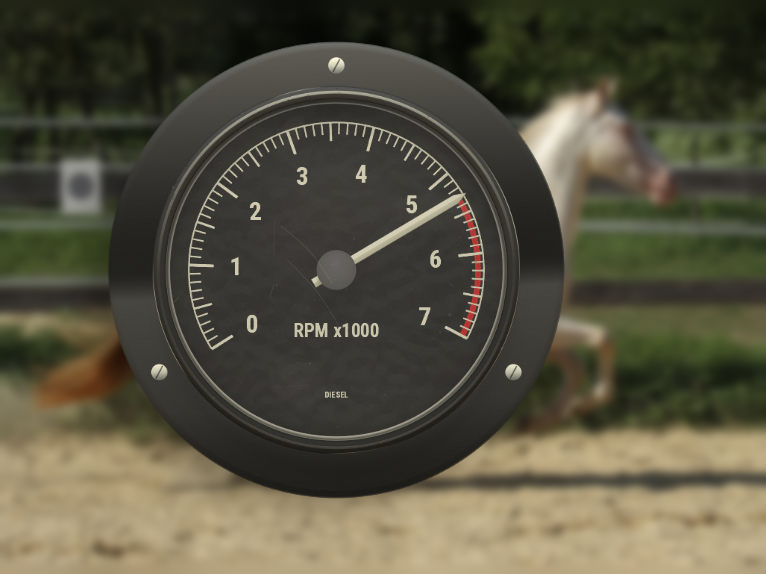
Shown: 5300 rpm
